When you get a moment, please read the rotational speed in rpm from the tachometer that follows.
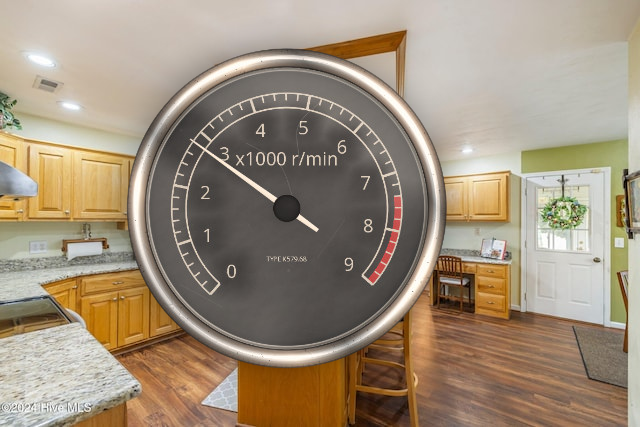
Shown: 2800 rpm
